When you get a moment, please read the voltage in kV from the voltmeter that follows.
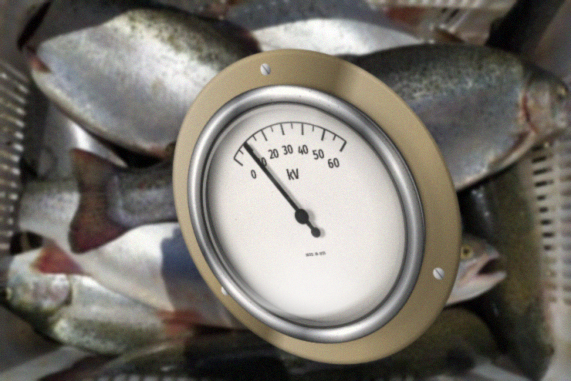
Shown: 10 kV
